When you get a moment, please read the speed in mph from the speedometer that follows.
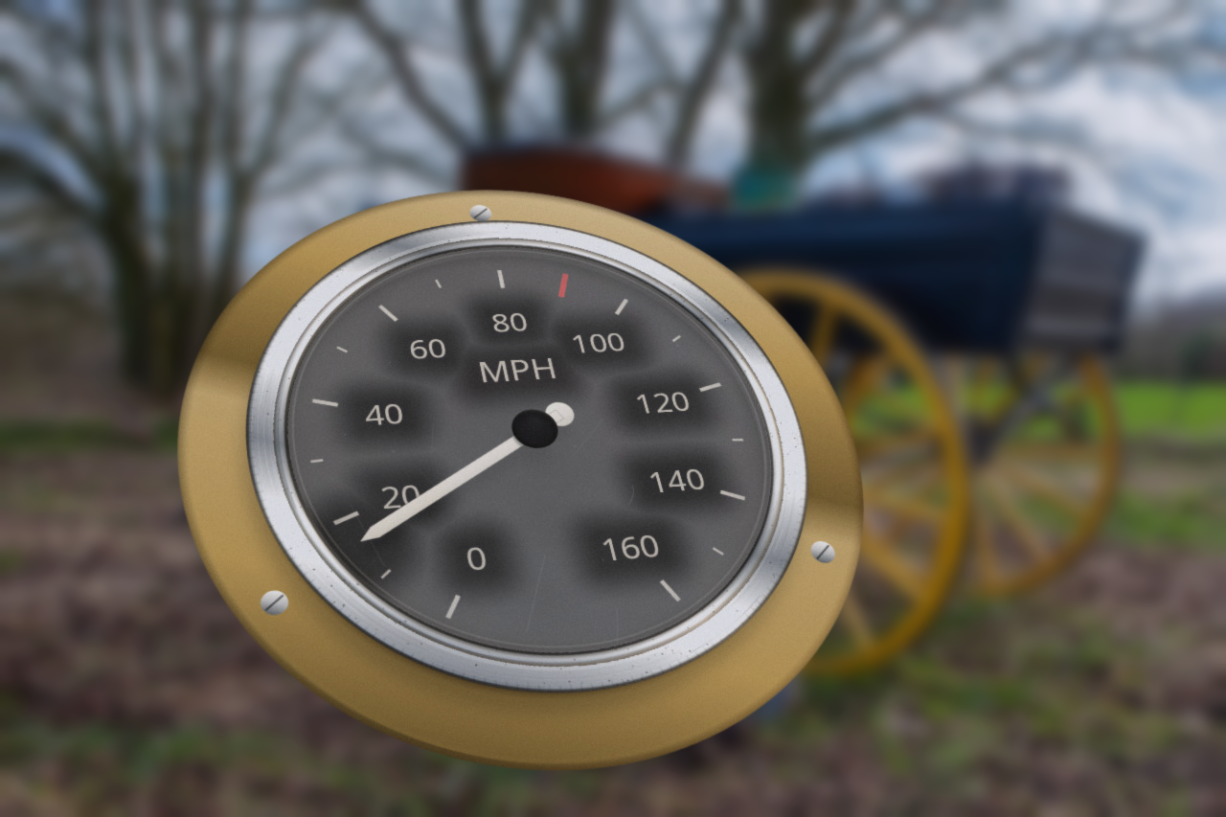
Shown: 15 mph
